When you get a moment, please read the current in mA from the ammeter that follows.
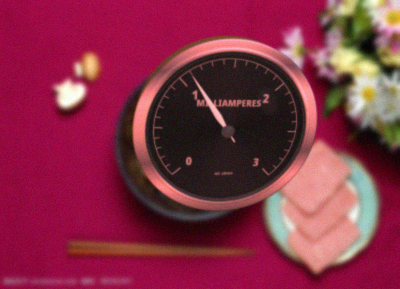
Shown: 1.1 mA
